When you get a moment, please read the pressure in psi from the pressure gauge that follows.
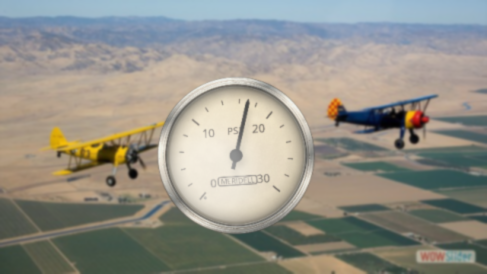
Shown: 17 psi
